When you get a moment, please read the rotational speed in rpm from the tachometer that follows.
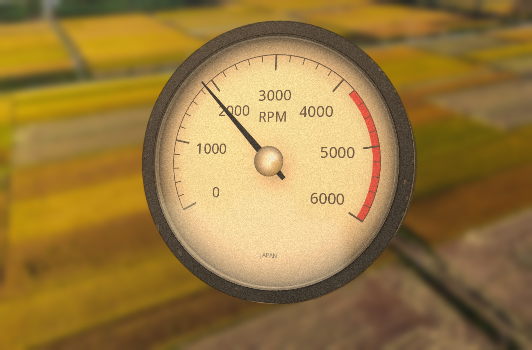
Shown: 1900 rpm
